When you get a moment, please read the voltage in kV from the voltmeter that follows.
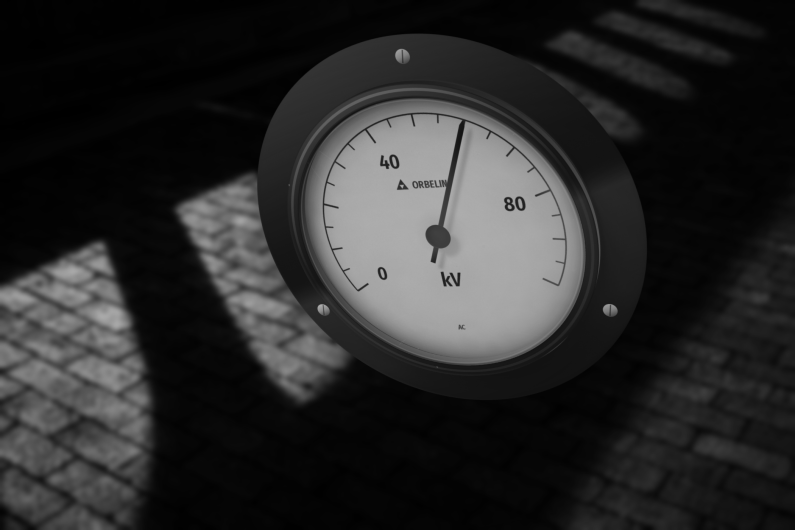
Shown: 60 kV
